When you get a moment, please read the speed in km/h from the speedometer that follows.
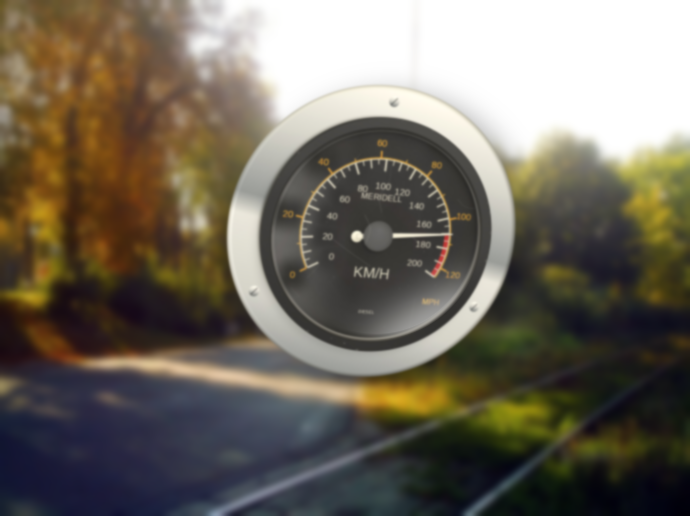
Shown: 170 km/h
